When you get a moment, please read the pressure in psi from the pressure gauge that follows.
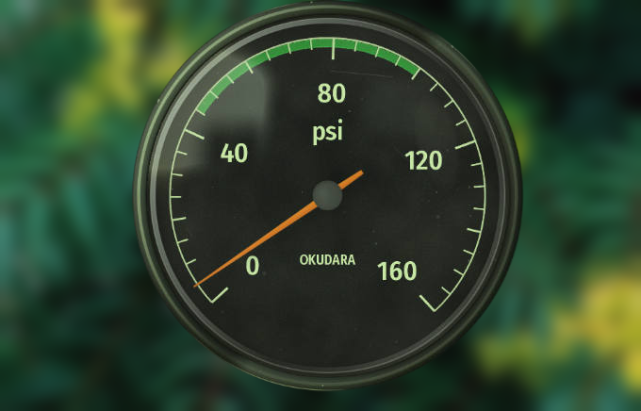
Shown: 5 psi
